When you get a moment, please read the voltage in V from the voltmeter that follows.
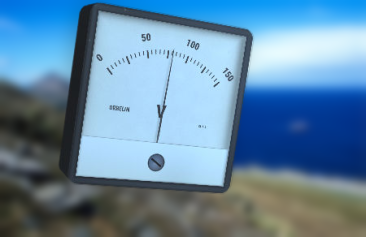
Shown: 80 V
